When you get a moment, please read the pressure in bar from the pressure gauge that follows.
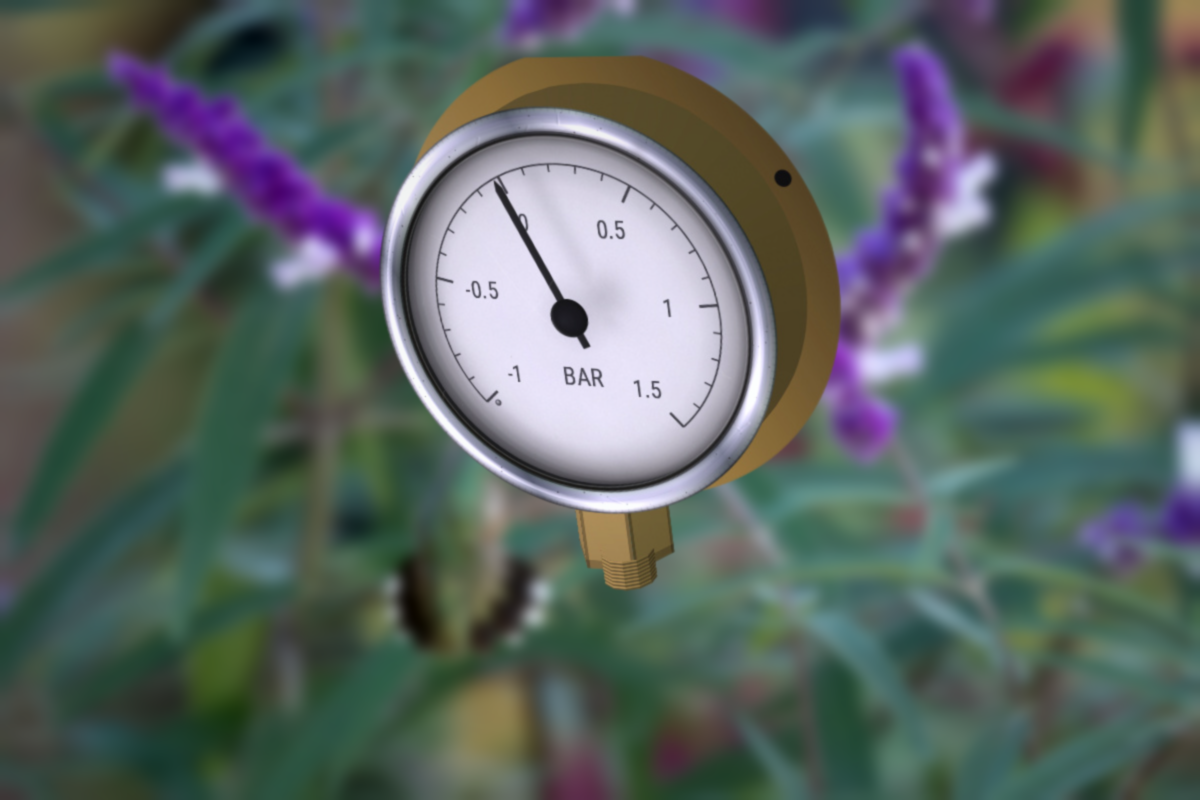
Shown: 0 bar
